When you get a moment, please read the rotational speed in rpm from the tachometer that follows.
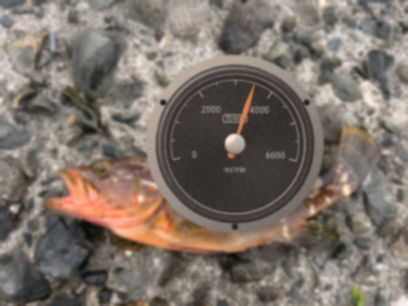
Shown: 3500 rpm
